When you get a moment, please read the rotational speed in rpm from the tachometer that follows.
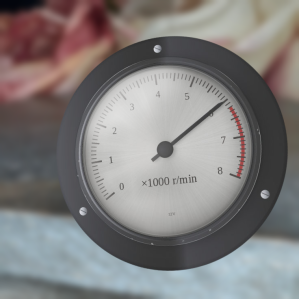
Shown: 6000 rpm
